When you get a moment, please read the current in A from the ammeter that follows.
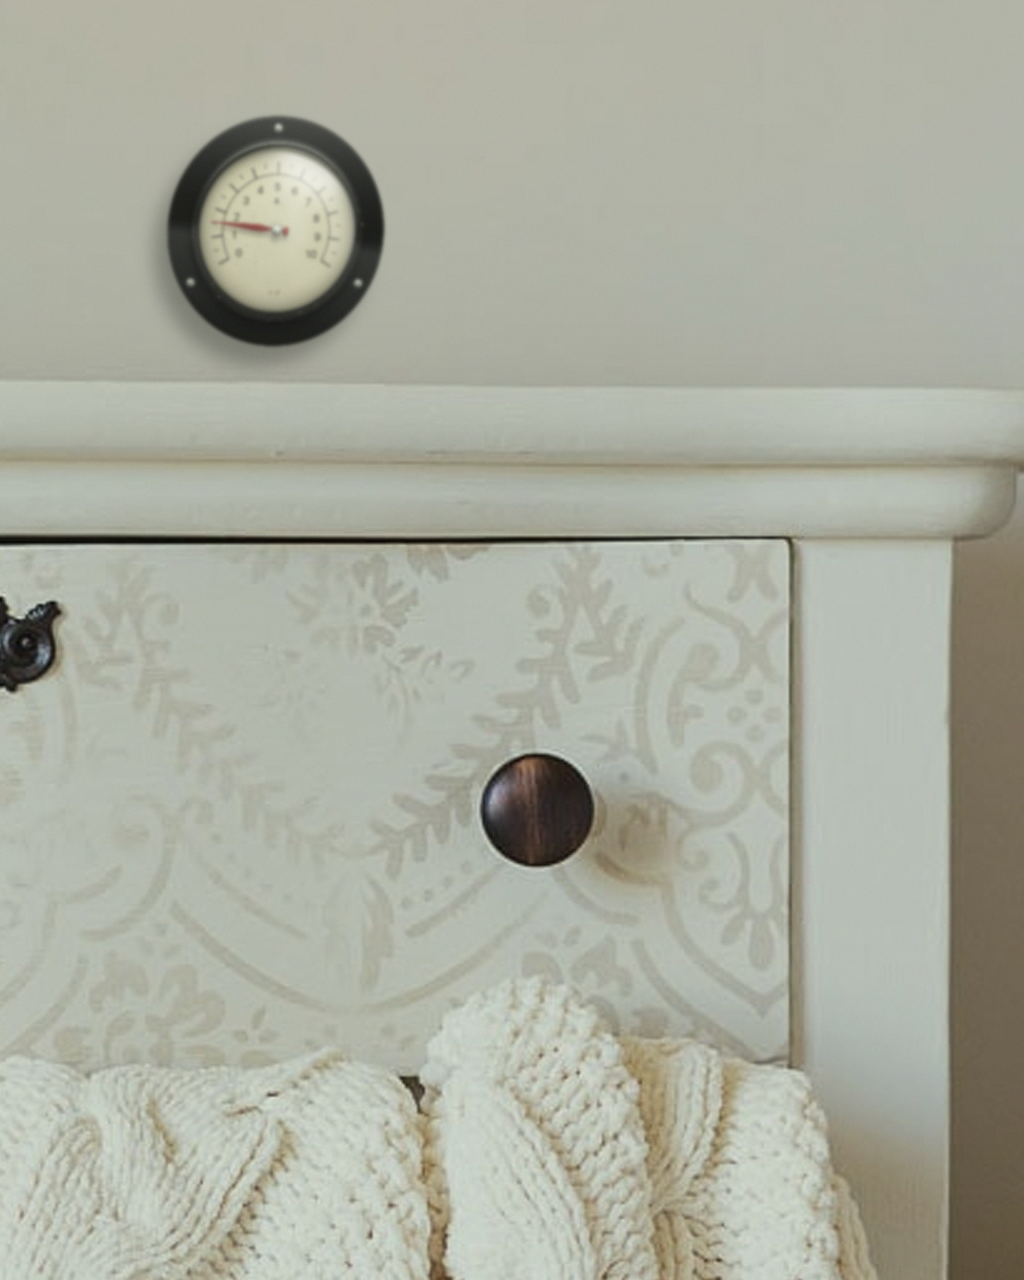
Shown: 1.5 A
